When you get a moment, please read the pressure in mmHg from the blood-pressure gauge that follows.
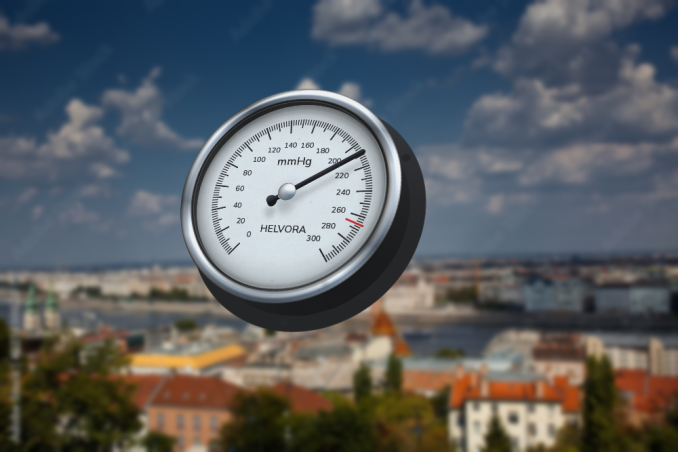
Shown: 210 mmHg
